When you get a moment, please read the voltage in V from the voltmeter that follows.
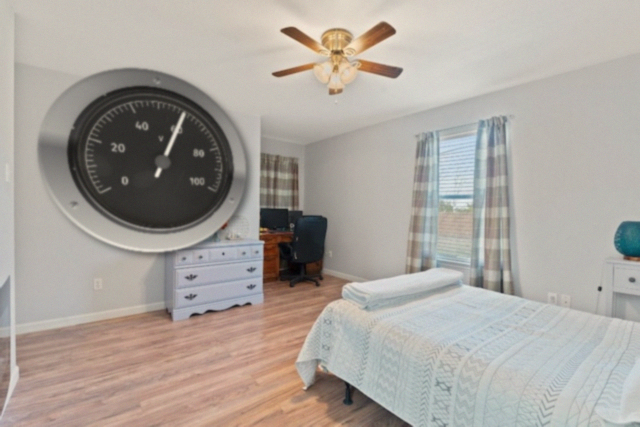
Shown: 60 V
